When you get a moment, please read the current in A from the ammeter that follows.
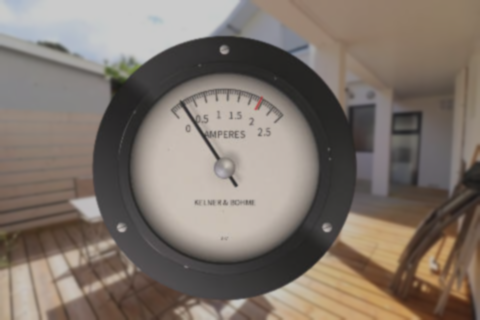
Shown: 0.25 A
